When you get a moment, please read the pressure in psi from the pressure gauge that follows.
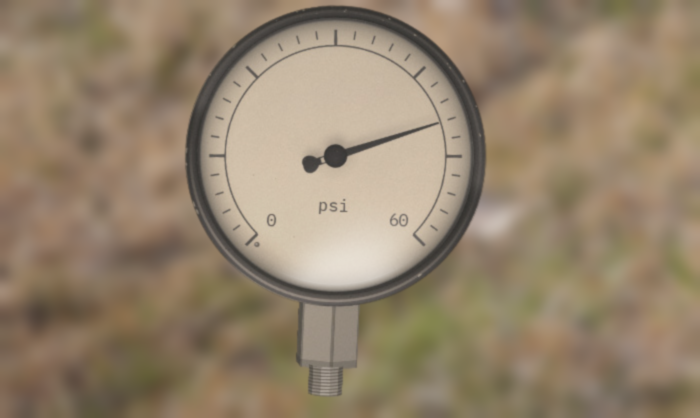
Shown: 46 psi
